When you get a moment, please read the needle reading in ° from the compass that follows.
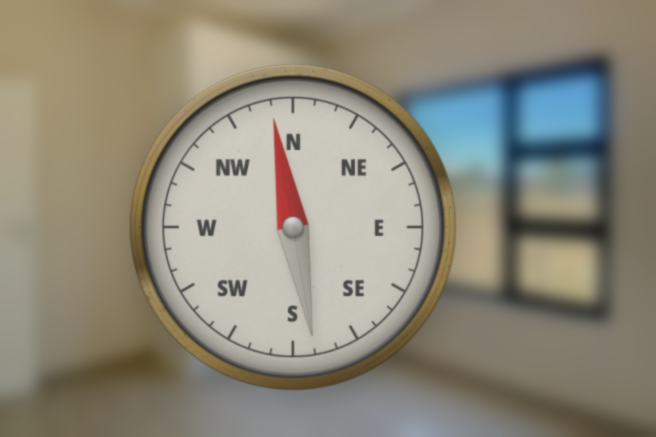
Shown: 350 °
